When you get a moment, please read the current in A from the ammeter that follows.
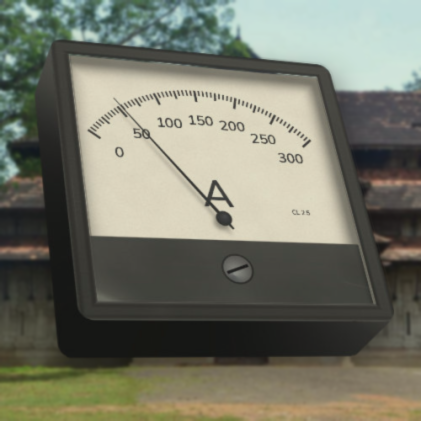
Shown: 50 A
